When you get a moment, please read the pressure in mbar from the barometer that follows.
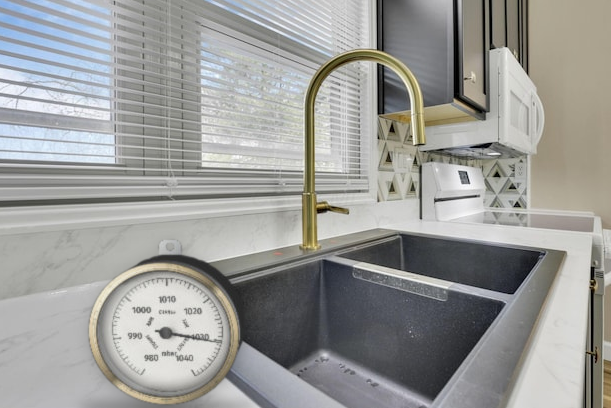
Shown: 1030 mbar
